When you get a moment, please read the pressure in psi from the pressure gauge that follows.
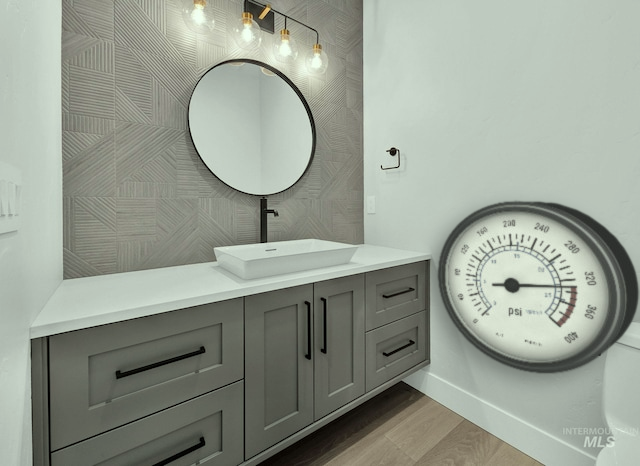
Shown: 330 psi
